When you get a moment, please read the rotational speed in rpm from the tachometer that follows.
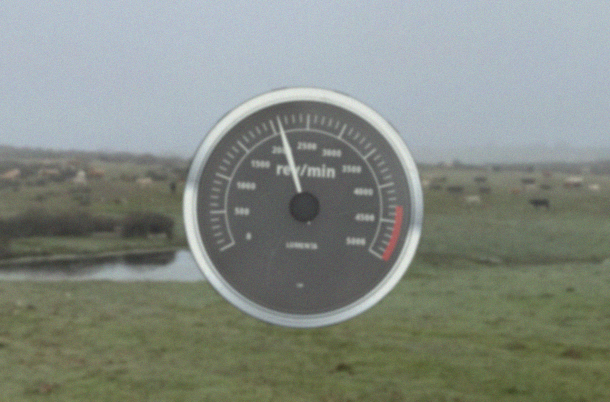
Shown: 2100 rpm
